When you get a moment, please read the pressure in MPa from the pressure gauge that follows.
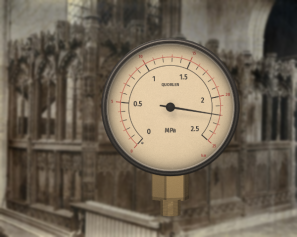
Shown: 2.2 MPa
